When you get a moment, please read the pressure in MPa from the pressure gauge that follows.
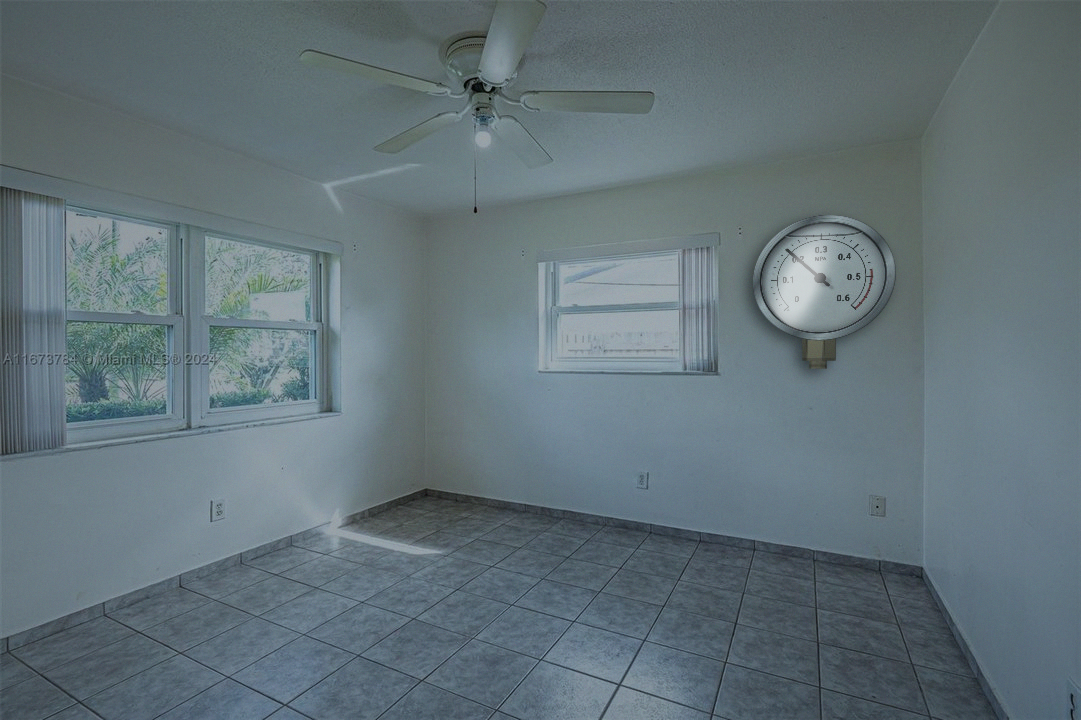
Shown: 0.2 MPa
